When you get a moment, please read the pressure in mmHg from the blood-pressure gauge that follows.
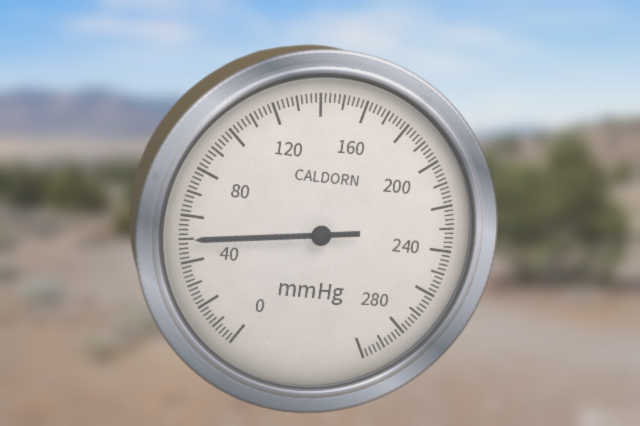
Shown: 50 mmHg
